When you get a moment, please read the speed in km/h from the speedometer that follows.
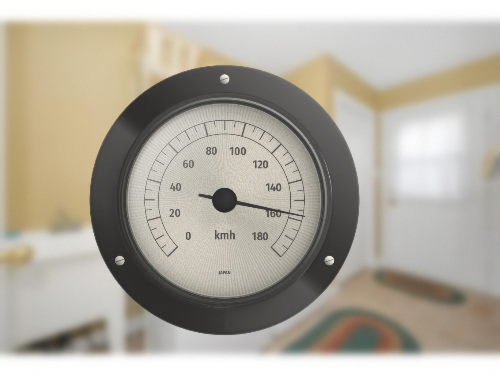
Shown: 157.5 km/h
